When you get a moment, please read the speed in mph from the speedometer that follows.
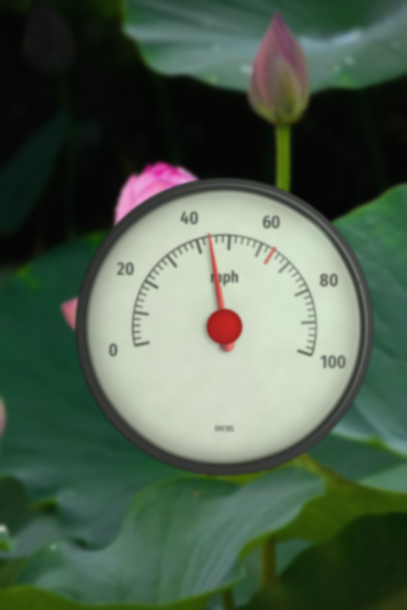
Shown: 44 mph
